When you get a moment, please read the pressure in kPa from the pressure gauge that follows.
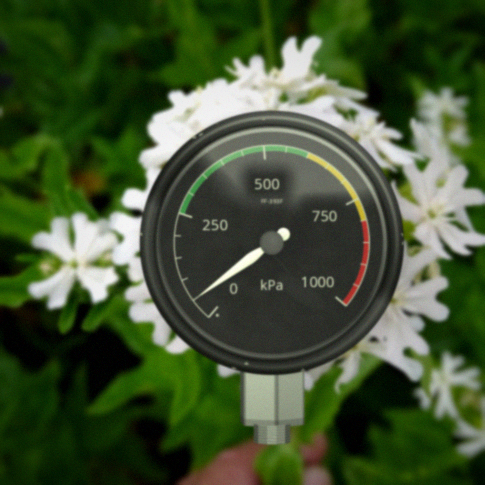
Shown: 50 kPa
